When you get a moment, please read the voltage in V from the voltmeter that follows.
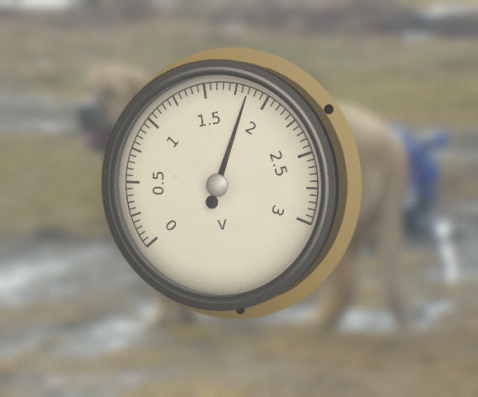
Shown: 1.85 V
